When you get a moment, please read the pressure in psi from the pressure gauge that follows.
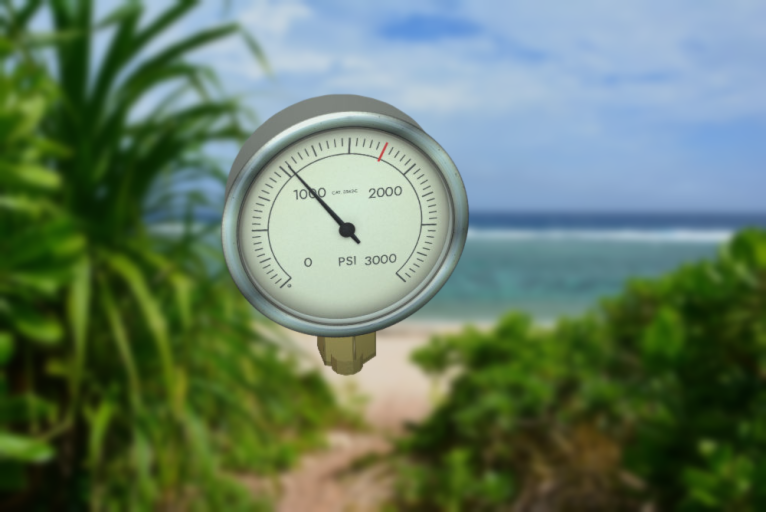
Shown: 1050 psi
